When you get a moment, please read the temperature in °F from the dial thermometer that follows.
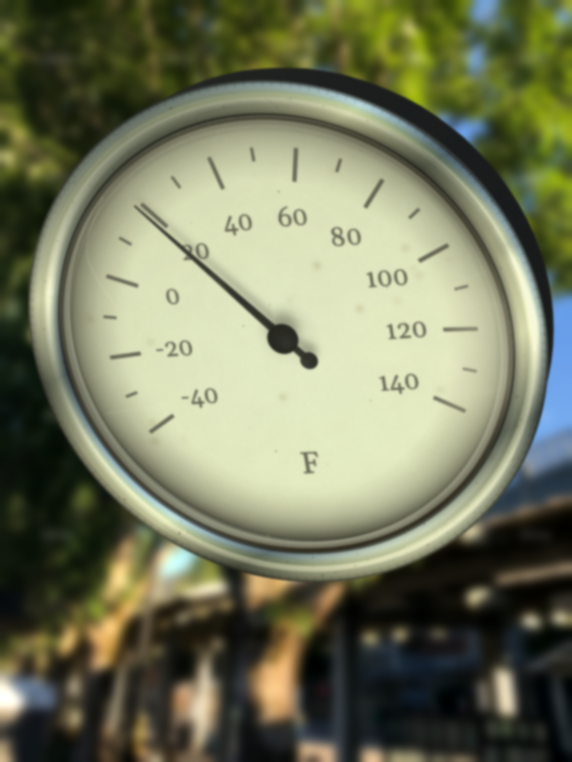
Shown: 20 °F
